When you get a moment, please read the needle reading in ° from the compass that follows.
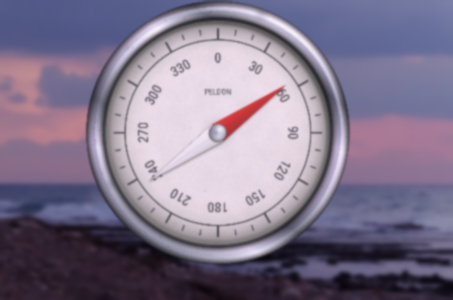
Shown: 55 °
